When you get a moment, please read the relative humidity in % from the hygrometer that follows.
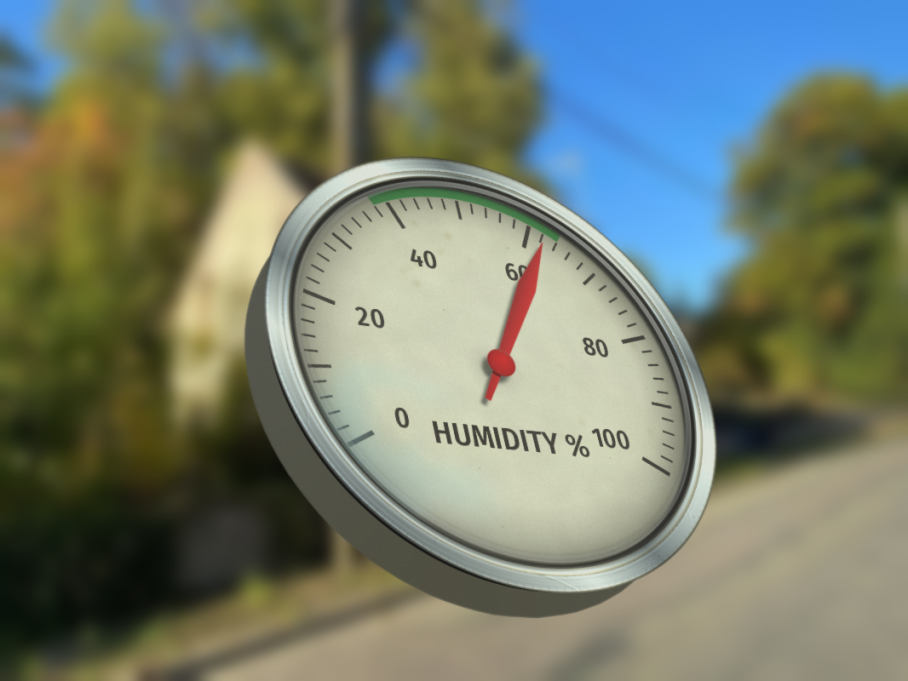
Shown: 62 %
